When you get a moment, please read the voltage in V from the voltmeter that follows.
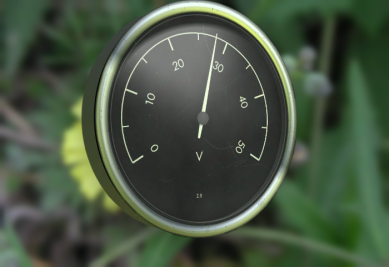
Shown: 27.5 V
